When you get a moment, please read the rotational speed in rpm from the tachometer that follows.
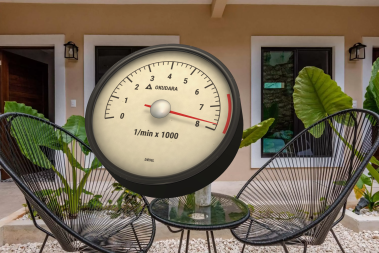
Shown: 7800 rpm
